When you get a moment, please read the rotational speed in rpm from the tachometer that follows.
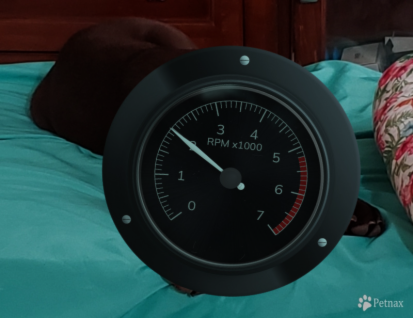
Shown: 2000 rpm
